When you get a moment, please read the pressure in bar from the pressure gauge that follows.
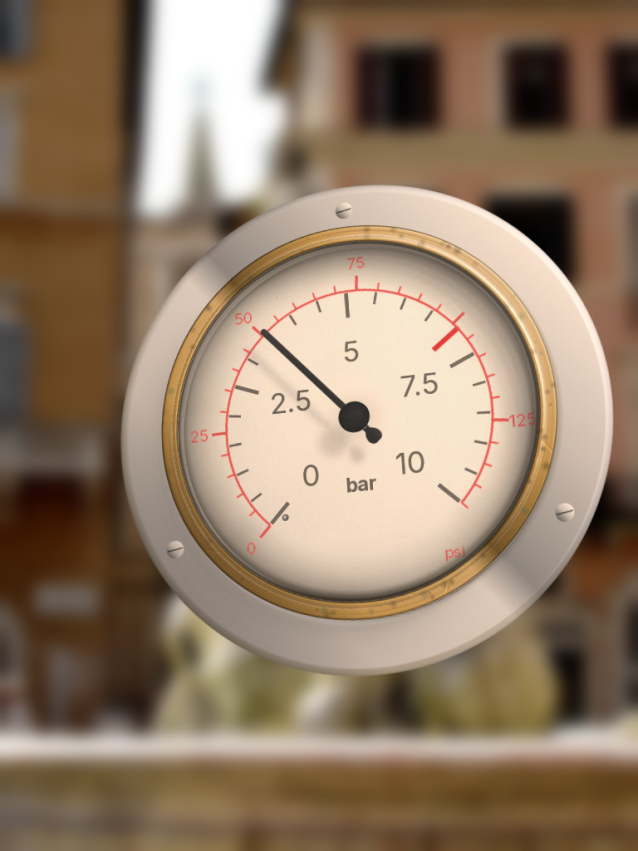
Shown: 3.5 bar
